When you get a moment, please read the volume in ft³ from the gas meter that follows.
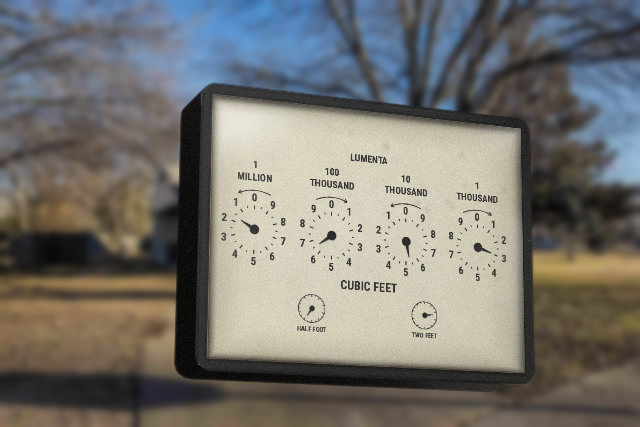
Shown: 165300 ft³
